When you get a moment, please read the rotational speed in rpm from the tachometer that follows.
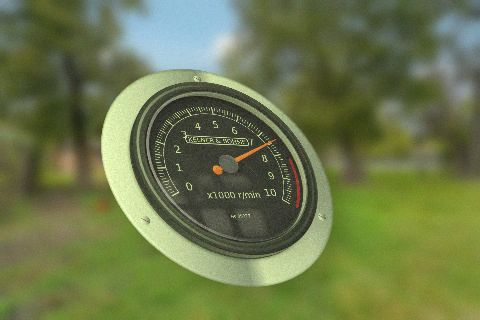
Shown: 7500 rpm
